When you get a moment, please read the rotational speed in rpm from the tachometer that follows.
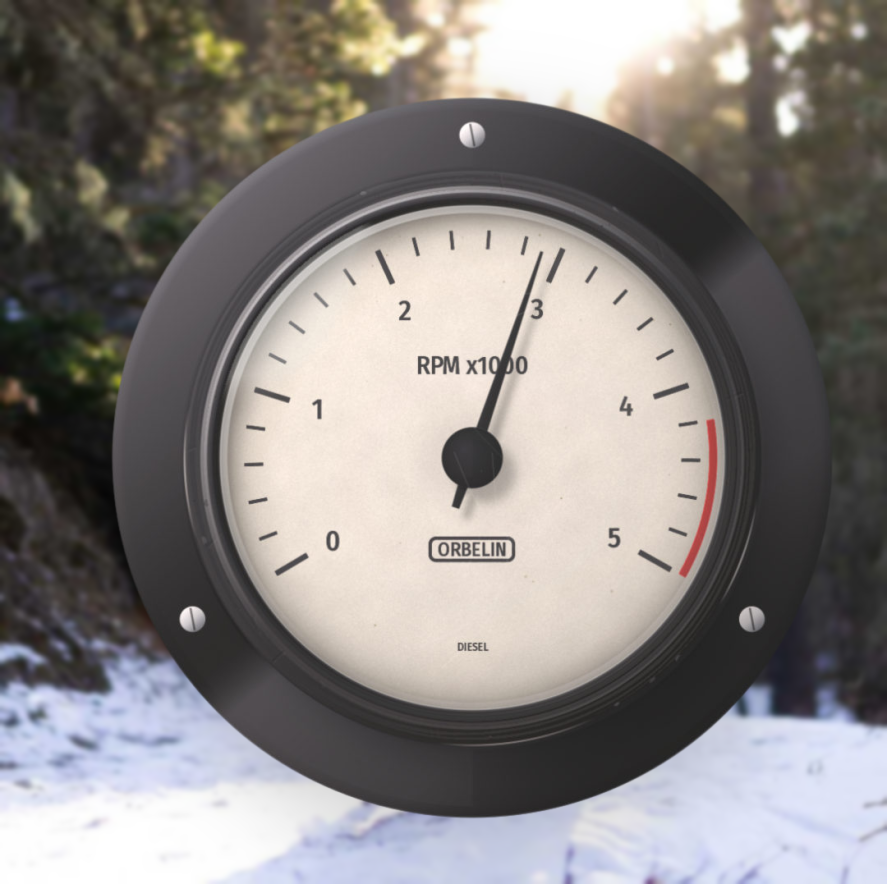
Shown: 2900 rpm
